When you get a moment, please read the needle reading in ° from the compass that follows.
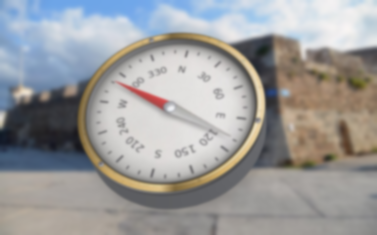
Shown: 290 °
